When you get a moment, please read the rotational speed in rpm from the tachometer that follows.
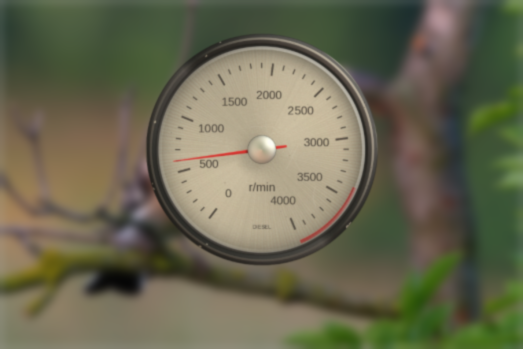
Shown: 600 rpm
